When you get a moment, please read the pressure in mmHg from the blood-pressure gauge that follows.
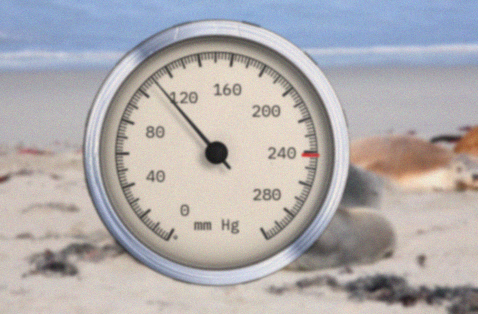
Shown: 110 mmHg
